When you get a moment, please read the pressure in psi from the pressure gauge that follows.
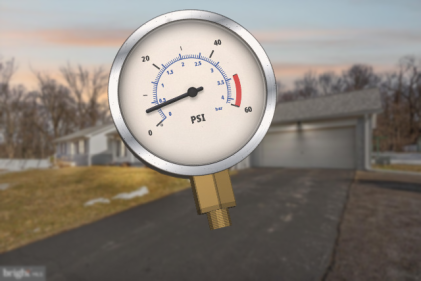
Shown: 5 psi
